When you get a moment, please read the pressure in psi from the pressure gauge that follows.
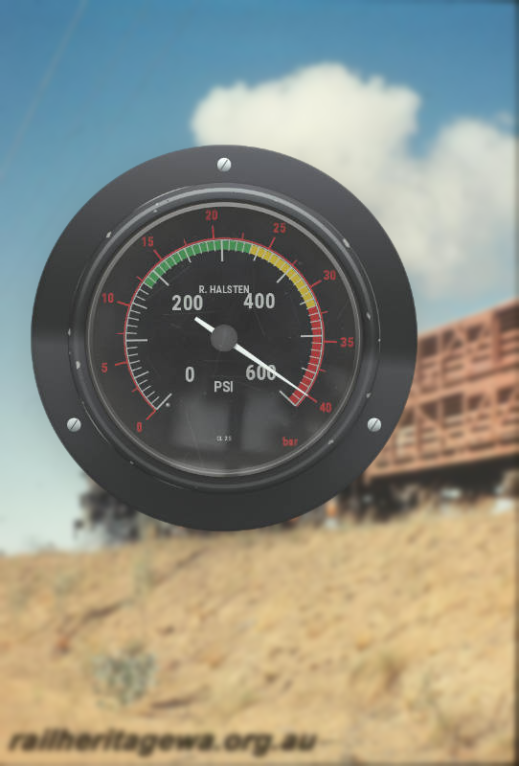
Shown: 580 psi
